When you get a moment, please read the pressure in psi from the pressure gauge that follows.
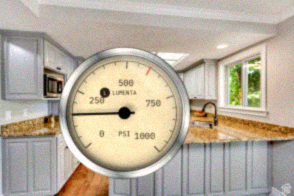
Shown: 150 psi
